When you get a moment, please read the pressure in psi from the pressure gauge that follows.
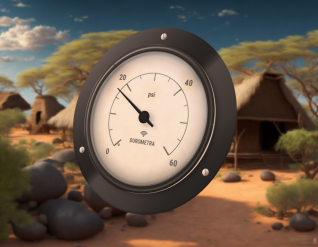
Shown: 17.5 psi
